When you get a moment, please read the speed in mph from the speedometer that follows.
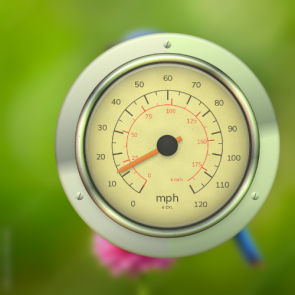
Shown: 12.5 mph
